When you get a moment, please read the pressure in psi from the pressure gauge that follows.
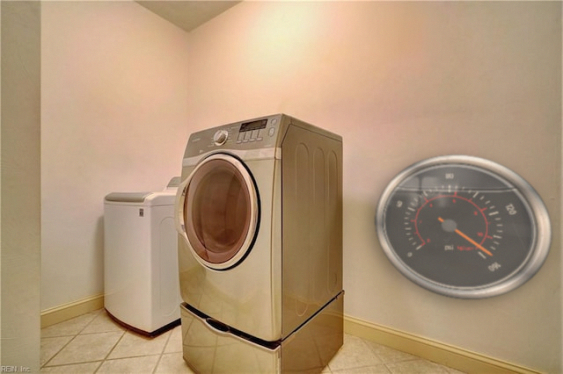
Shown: 155 psi
